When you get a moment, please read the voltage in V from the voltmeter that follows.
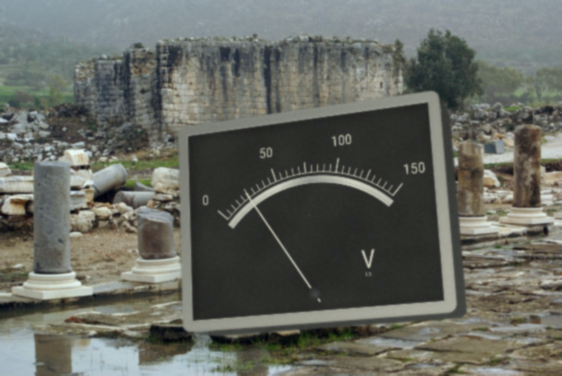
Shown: 25 V
